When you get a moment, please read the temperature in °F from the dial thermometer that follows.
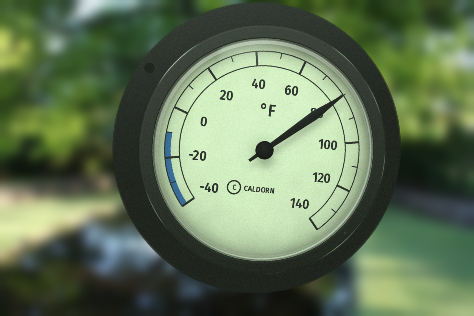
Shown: 80 °F
